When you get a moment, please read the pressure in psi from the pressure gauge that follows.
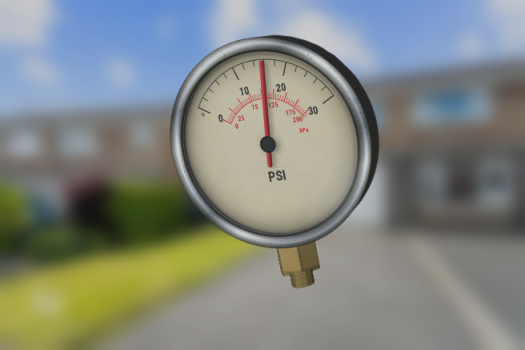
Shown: 16 psi
